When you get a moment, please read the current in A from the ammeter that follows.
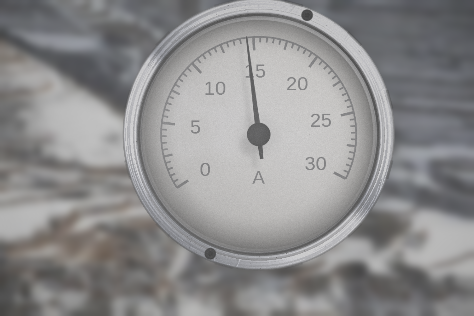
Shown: 14.5 A
